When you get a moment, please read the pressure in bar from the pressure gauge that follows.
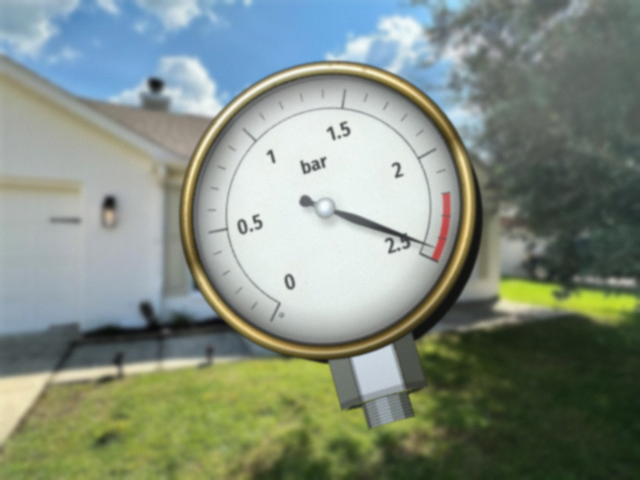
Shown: 2.45 bar
